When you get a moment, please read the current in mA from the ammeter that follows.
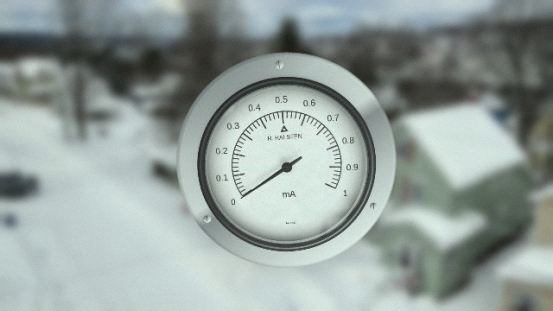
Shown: 0 mA
